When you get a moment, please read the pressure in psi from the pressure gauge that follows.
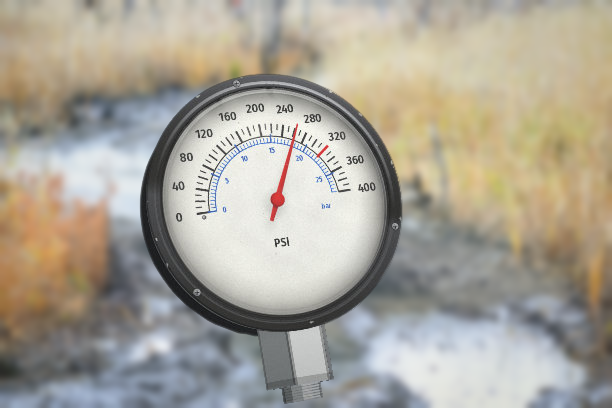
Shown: 260 psi
